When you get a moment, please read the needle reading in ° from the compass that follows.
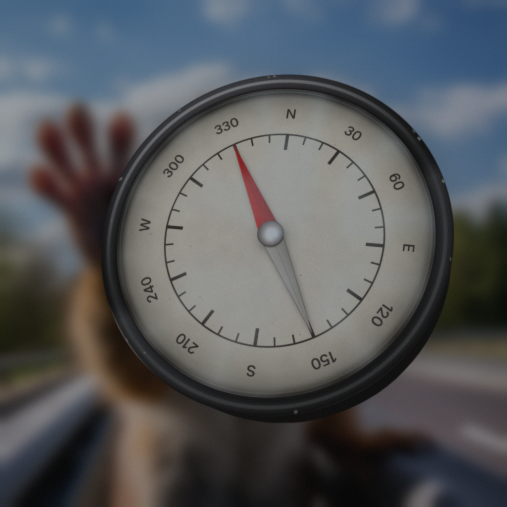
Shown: 330 °
